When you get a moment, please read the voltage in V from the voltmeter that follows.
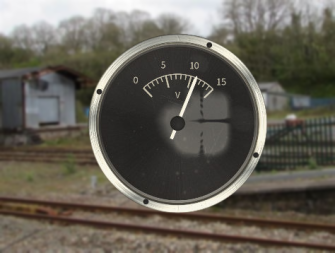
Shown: 11 V
